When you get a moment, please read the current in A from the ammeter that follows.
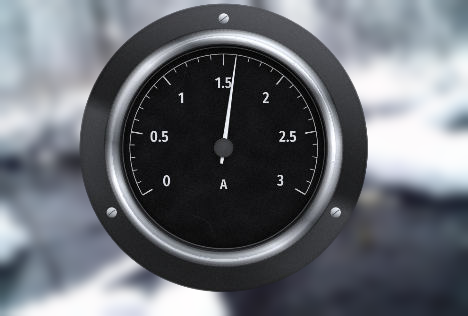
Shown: 1.6 A
